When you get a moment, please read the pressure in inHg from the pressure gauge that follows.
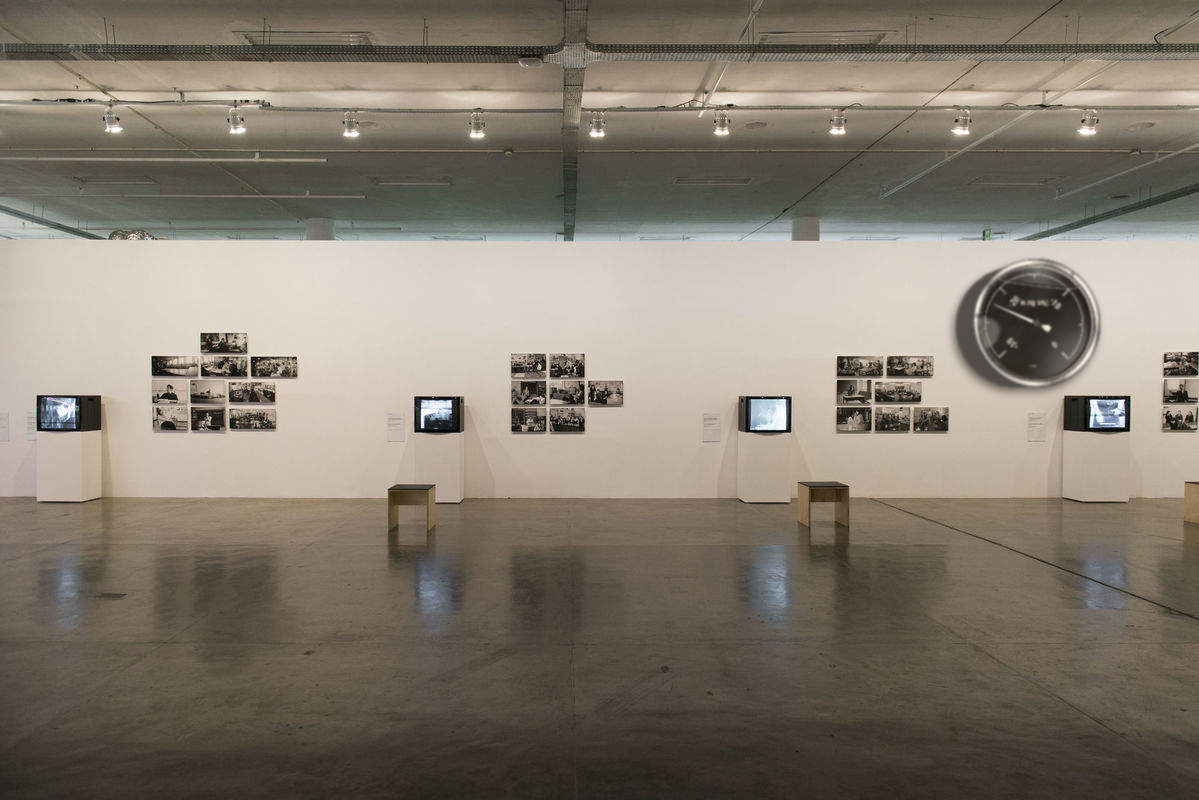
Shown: -22.5 inHg
